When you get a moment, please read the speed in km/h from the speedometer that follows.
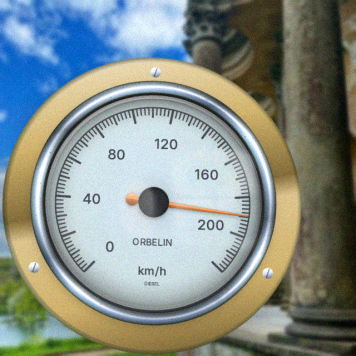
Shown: 190 km/h
